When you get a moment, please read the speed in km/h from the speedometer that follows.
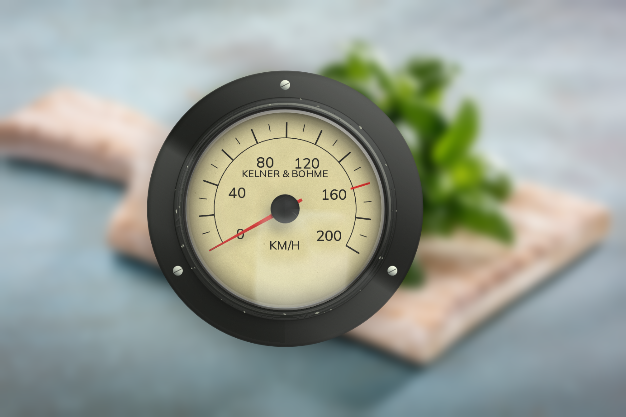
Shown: 0 km/h
